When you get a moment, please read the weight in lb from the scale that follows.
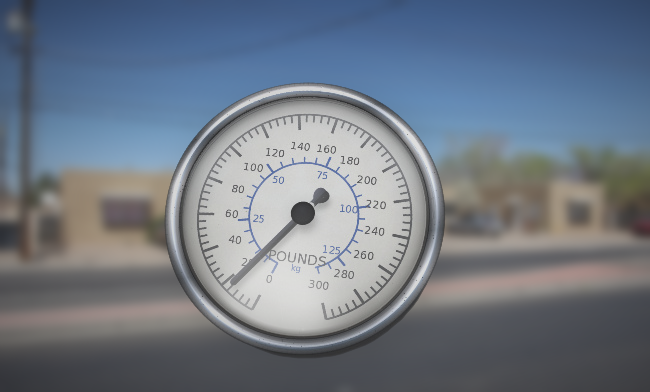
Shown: 16 lb
